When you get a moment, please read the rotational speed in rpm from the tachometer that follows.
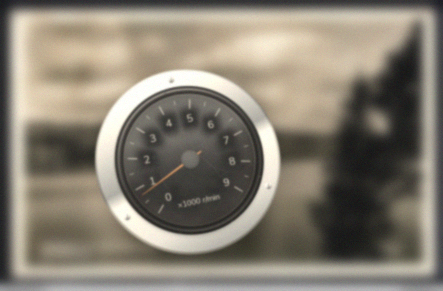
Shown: 750 rpm
